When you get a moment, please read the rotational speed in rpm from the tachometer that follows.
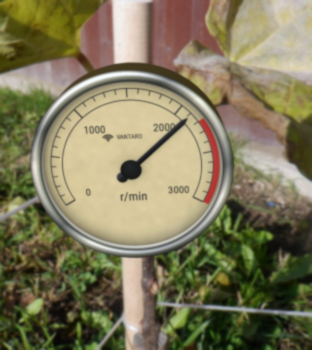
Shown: 2100 rpm
